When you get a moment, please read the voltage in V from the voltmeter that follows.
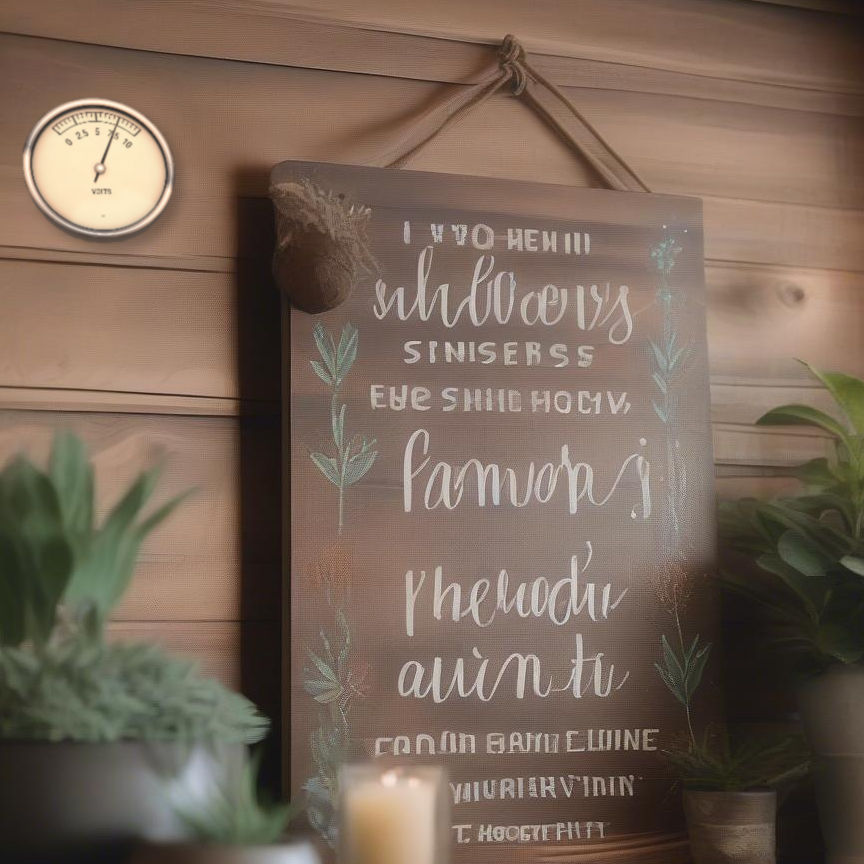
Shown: 7.5 V
